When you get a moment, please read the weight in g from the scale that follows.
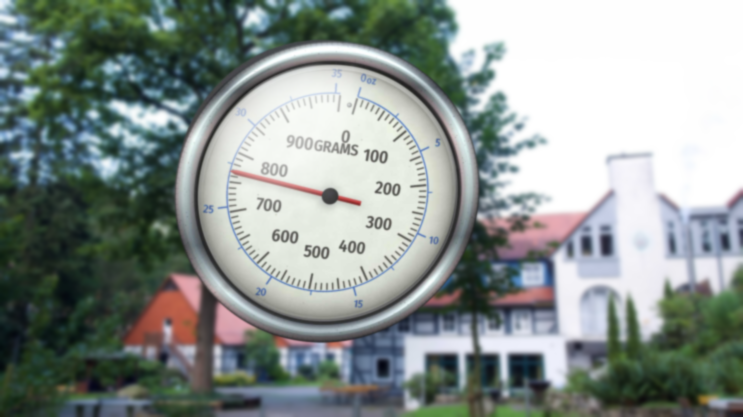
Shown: 770 g
